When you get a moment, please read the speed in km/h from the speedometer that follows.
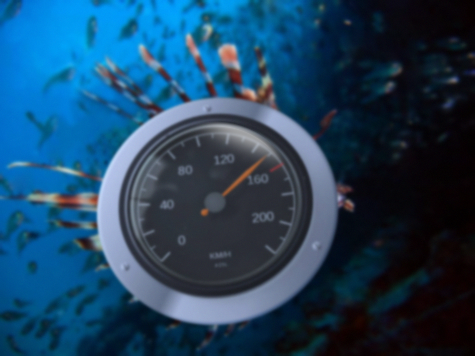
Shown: 150 km/h
